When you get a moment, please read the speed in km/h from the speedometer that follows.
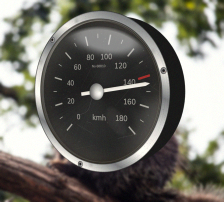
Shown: 145 km/h
